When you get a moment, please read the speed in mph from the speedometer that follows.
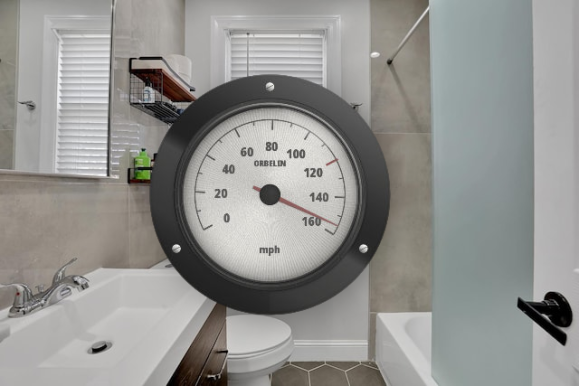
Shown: 155 mph
